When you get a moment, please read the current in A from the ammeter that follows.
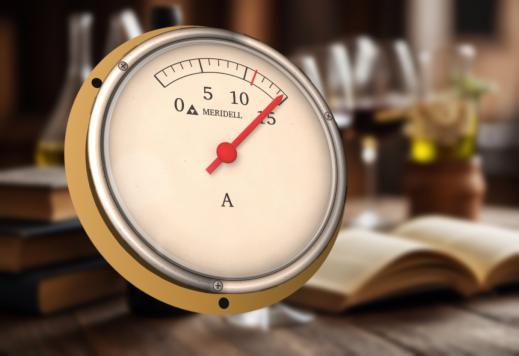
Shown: 14.5 A
